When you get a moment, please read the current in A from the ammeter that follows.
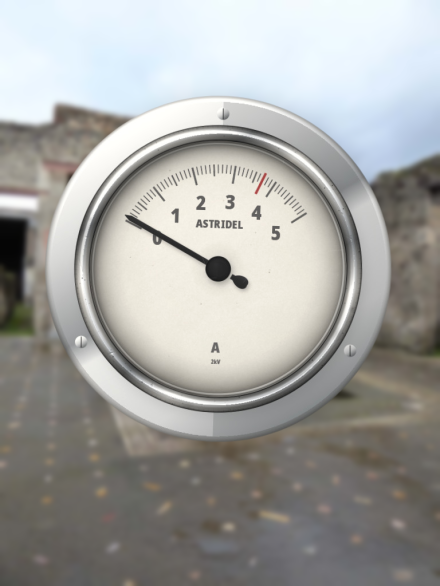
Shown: 0.1 A
